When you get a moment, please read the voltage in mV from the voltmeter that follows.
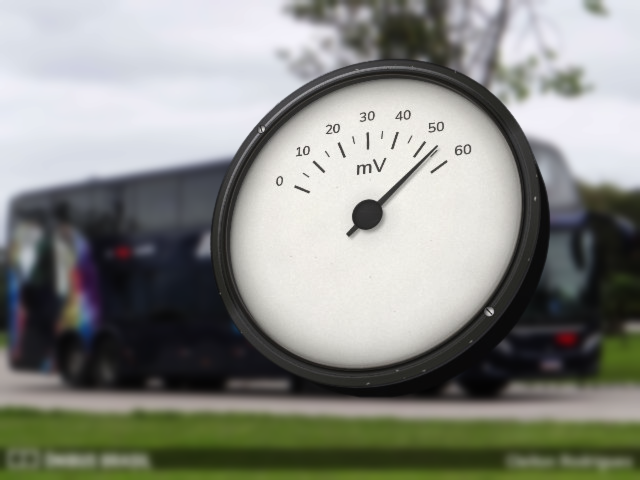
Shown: 55 mV
